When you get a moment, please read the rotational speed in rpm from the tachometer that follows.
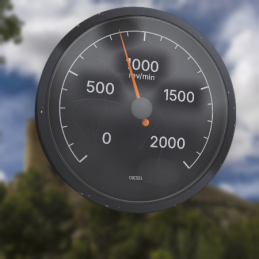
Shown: 850 rpm
